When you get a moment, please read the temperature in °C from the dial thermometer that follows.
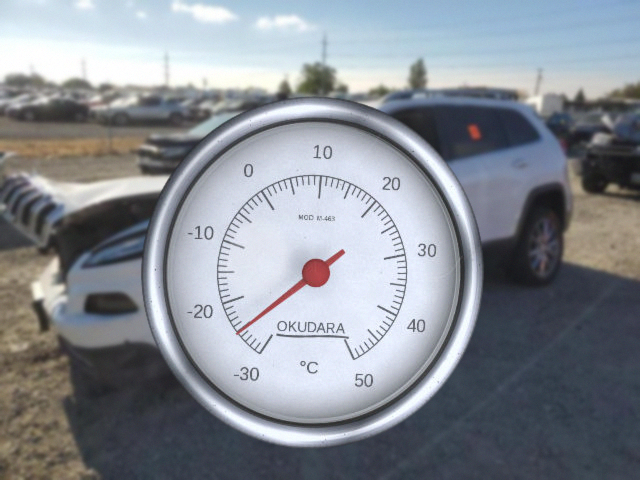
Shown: -25 °C
